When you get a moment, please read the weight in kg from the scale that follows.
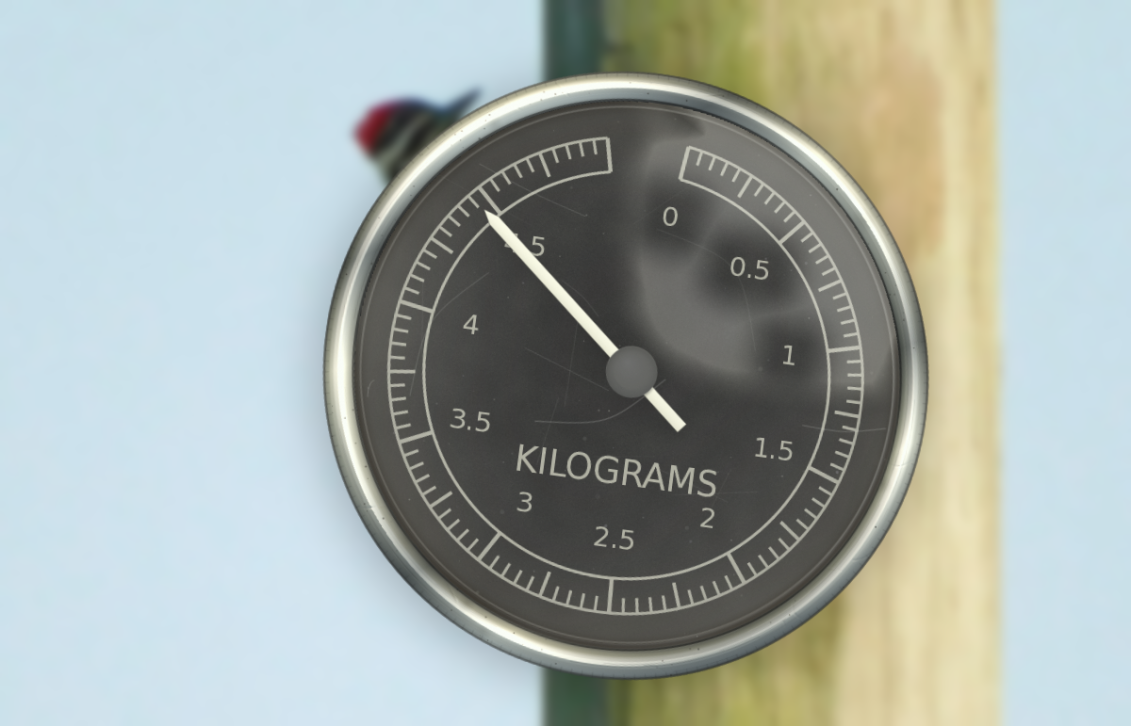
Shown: 4.45 kg
